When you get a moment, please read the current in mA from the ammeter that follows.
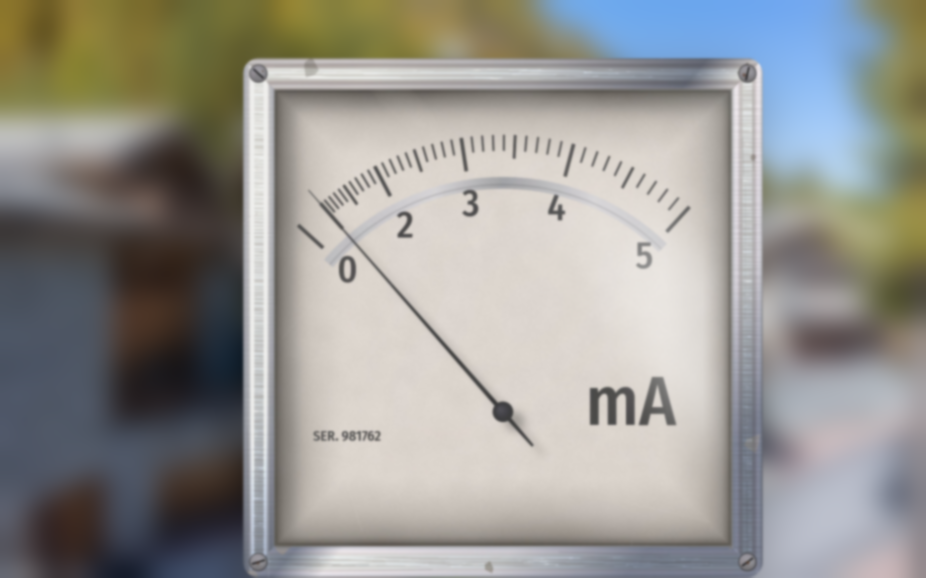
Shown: 1 mA
